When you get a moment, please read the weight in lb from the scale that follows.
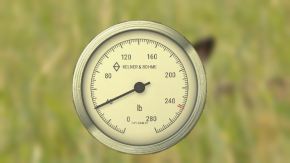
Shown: 40 lb
